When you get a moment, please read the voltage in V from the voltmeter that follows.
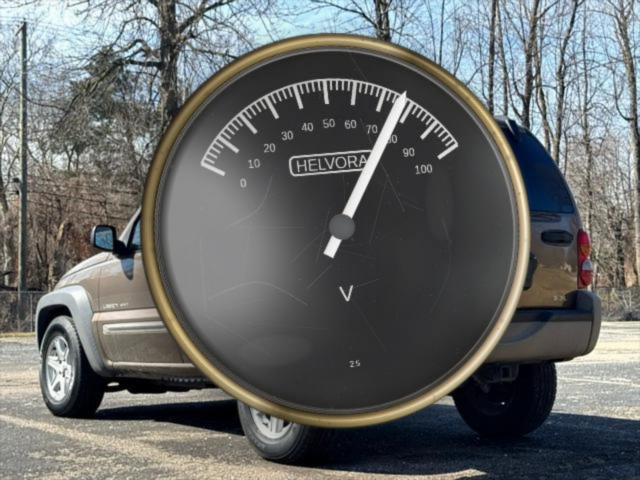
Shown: 76 V
